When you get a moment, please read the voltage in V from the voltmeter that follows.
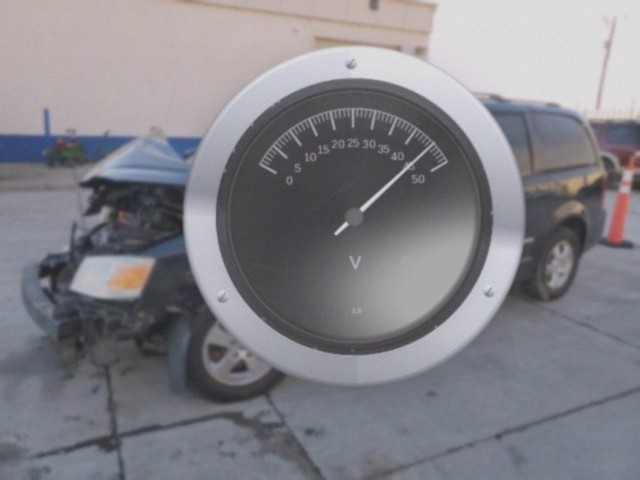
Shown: 45 V
